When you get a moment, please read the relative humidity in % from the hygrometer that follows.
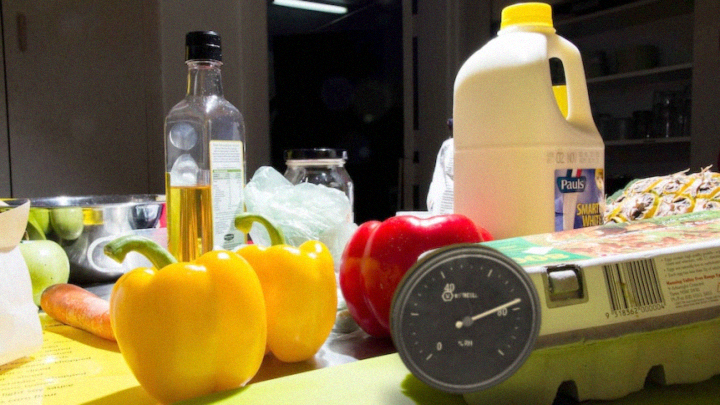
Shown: 76 %
